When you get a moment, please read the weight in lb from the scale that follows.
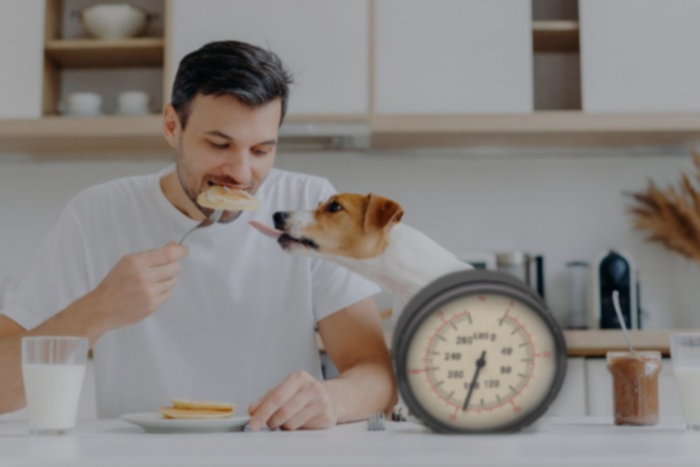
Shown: 160 lb
